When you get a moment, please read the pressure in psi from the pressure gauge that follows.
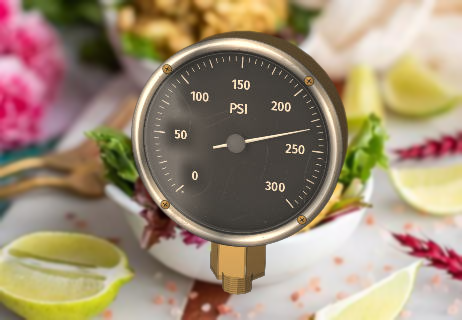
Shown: 230 psi
